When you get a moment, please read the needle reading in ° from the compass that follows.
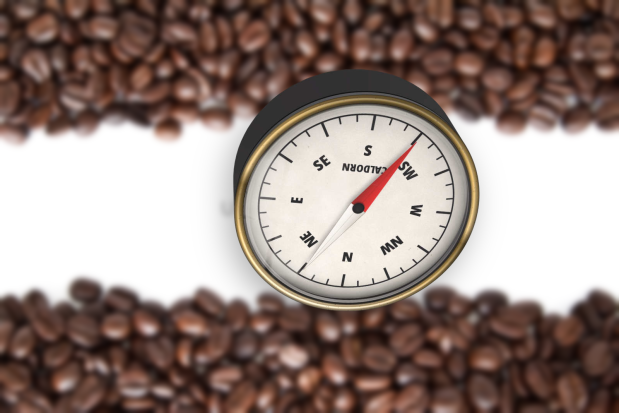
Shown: 210 °
